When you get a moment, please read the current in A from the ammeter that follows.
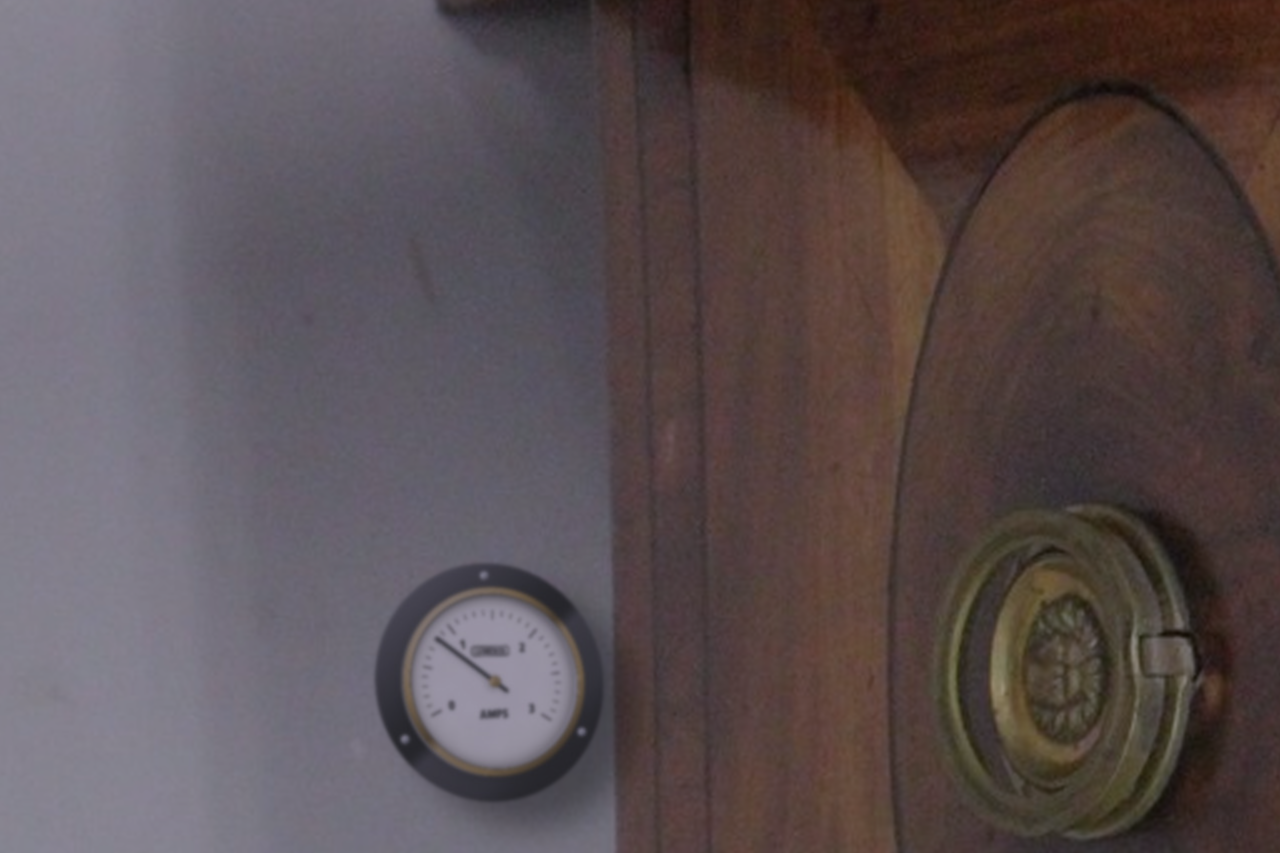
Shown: 0.8 A
